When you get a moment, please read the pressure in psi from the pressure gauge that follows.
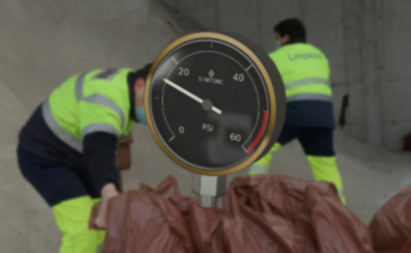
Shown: 15 psi
